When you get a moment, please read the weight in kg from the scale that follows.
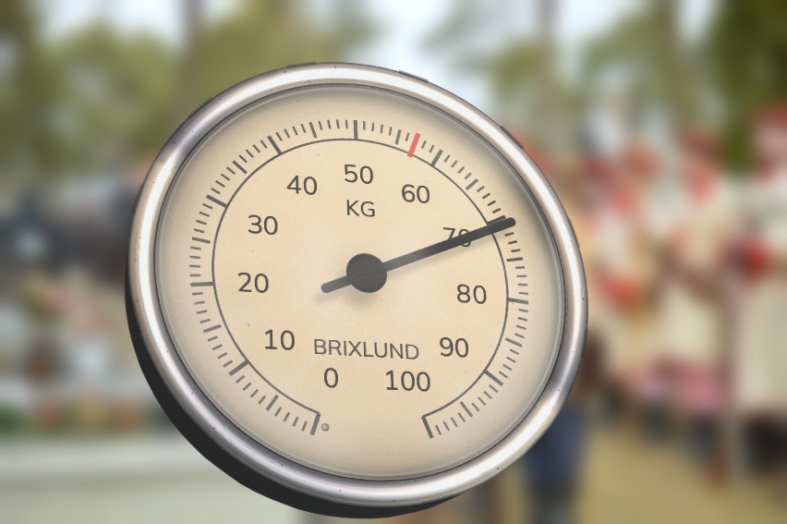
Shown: 71 kg
